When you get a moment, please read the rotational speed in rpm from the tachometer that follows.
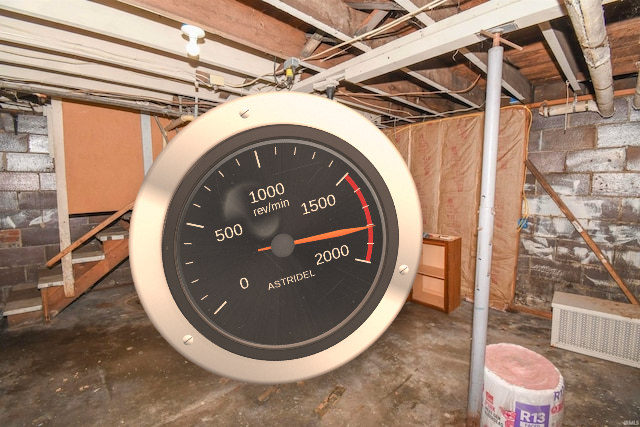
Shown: 1800 rpm
